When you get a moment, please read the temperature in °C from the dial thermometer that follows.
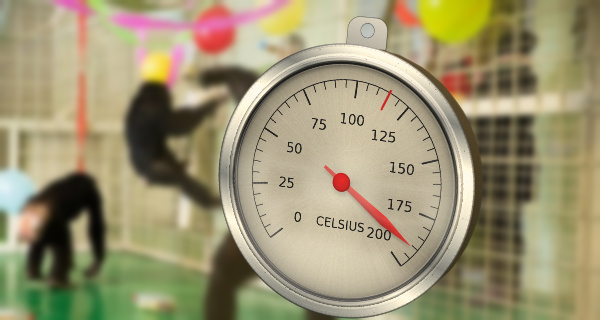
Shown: 190 °C
